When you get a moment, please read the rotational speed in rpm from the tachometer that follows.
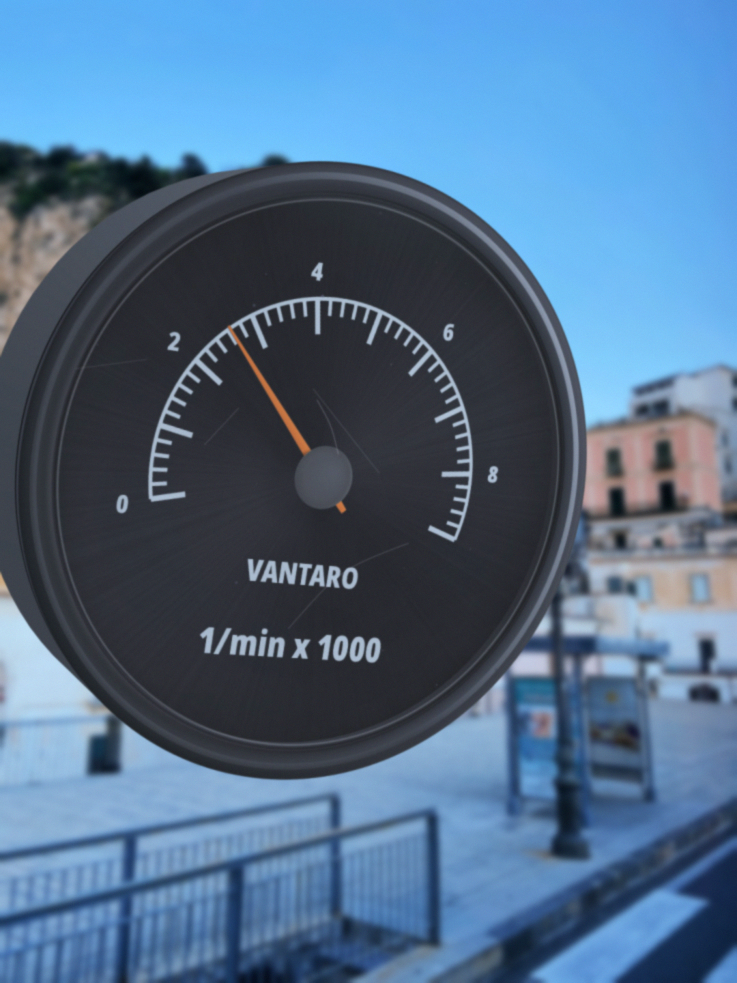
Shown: 2600 rpm
